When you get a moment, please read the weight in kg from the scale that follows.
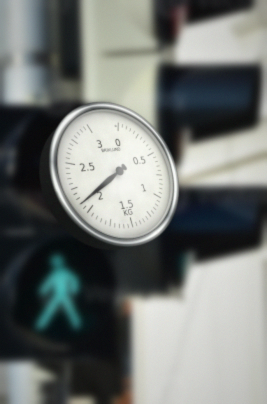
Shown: 2.1 kg
